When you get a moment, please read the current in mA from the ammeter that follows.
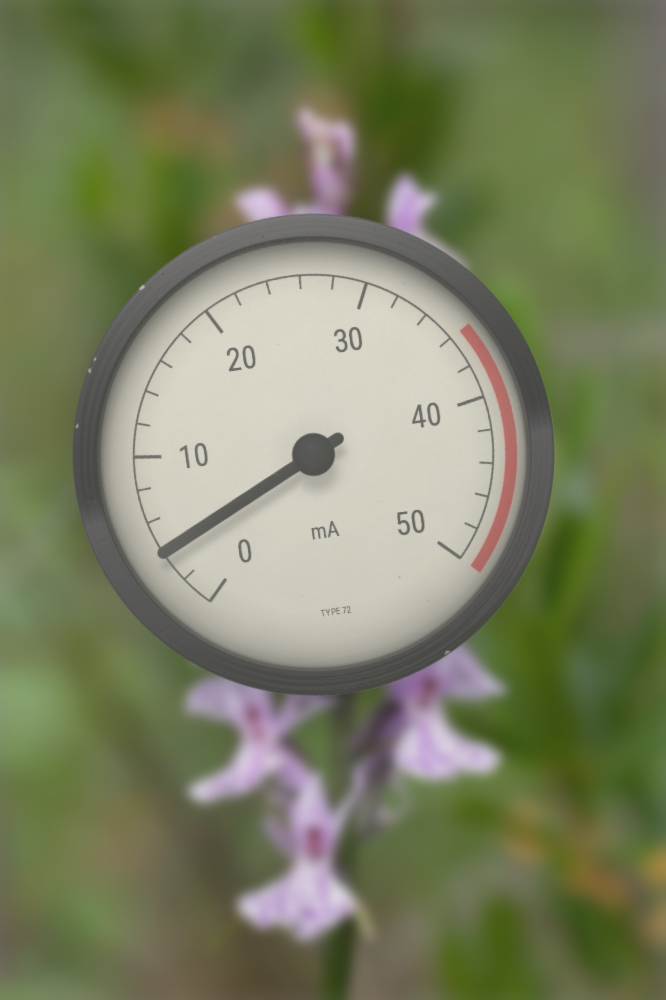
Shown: 4 mA
